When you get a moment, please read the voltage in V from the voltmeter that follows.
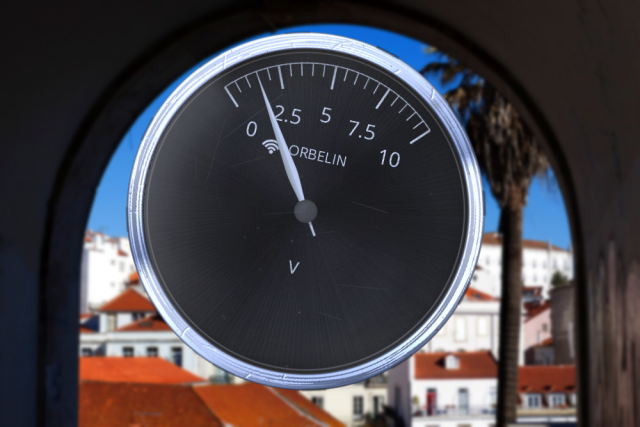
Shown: 1.5 V
